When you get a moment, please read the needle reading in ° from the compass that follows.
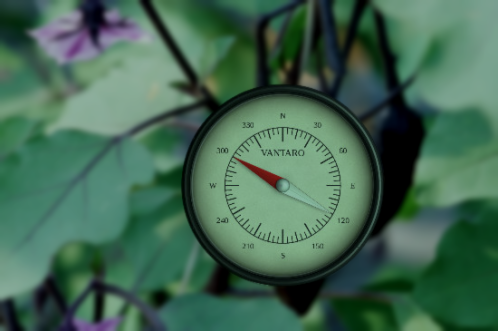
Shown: 300 °
